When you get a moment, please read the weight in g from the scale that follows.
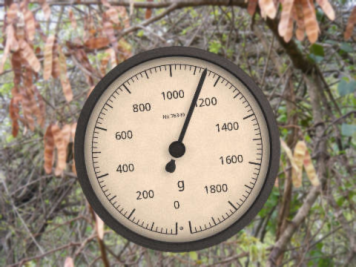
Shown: 1140 g
